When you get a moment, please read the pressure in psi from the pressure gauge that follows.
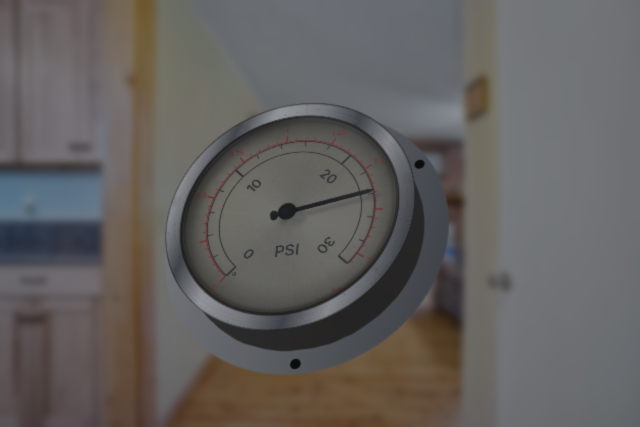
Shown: 24 psi
